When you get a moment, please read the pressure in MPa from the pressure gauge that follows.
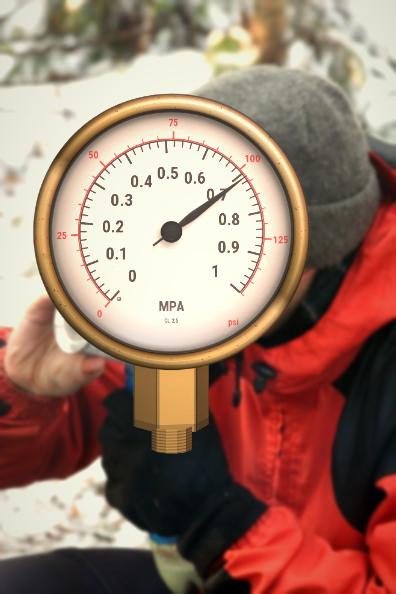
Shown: 0.71 MPa
